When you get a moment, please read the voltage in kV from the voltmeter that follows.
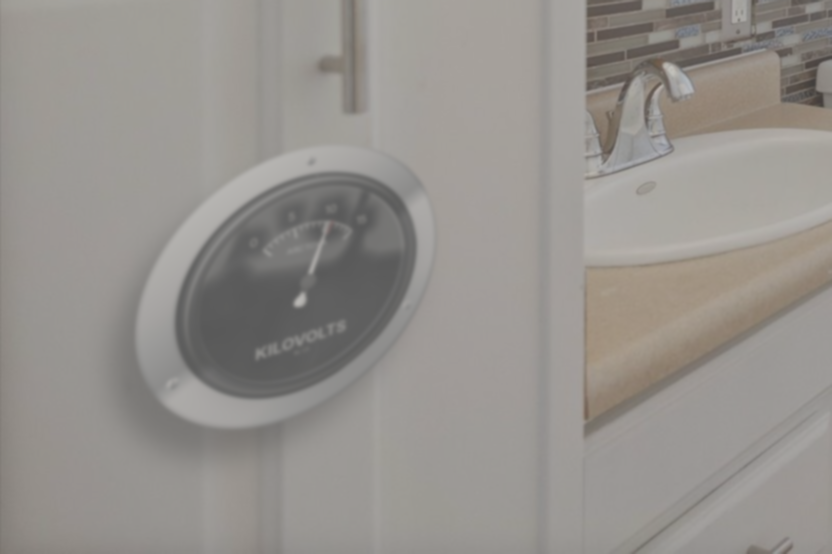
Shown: 10 kV
